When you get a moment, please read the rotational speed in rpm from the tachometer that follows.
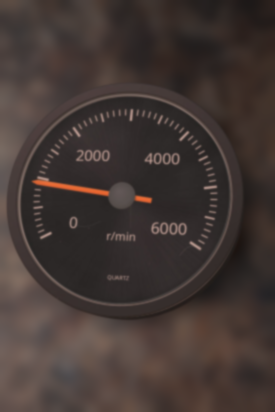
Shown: 900 rpm
